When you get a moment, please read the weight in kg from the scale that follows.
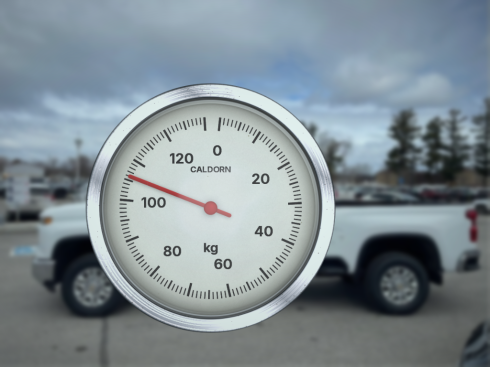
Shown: 106 kg
